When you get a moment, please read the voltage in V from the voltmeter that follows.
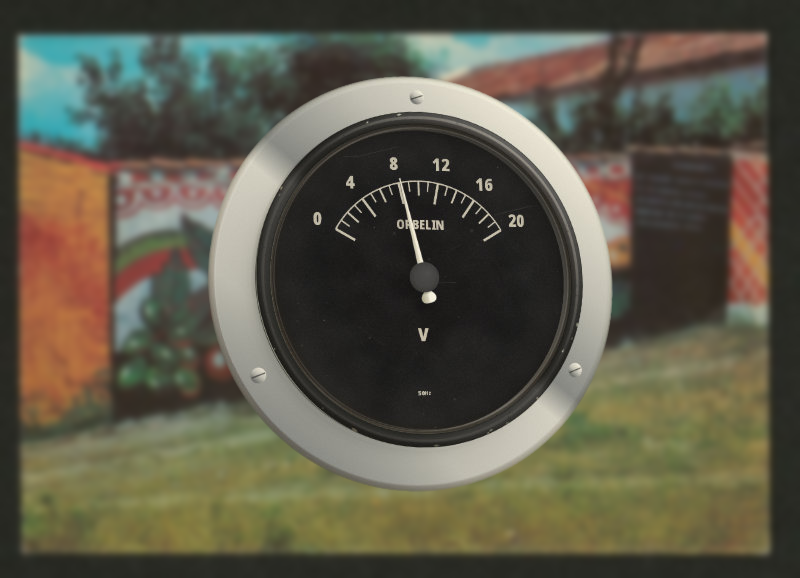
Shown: 8 V
